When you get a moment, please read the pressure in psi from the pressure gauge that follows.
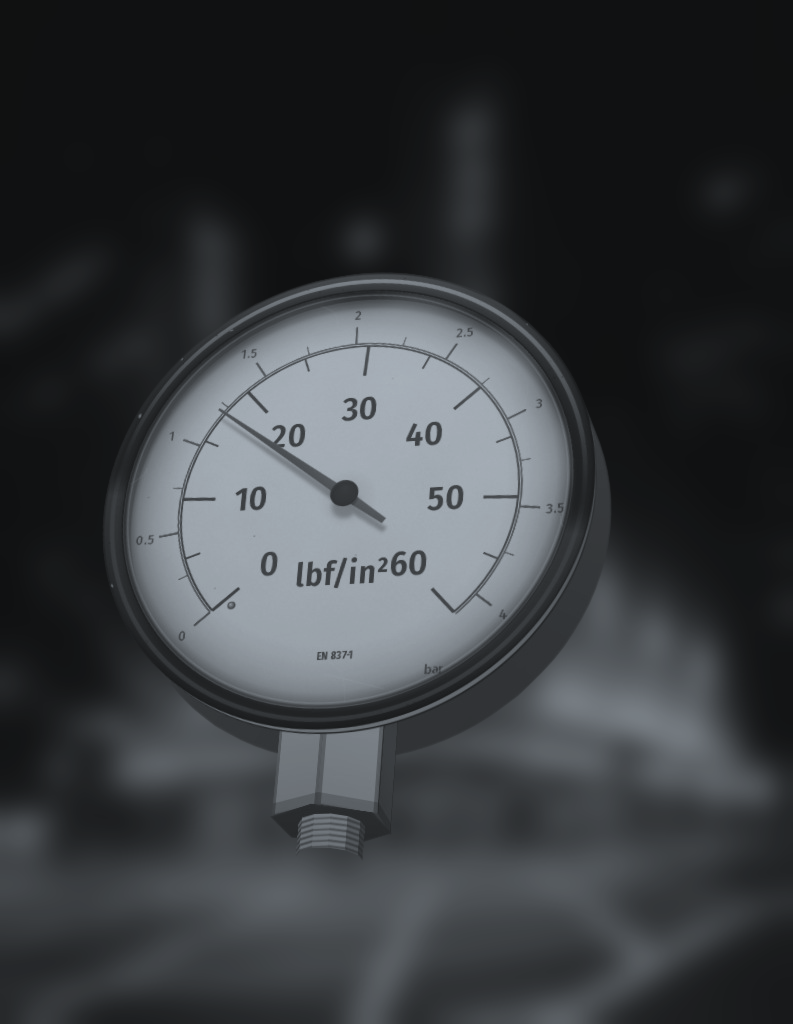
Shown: 17.5 psi
